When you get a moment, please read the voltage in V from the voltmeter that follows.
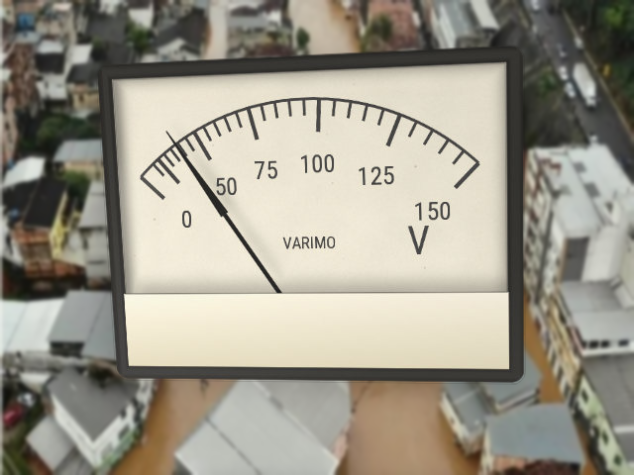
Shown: 40 V
